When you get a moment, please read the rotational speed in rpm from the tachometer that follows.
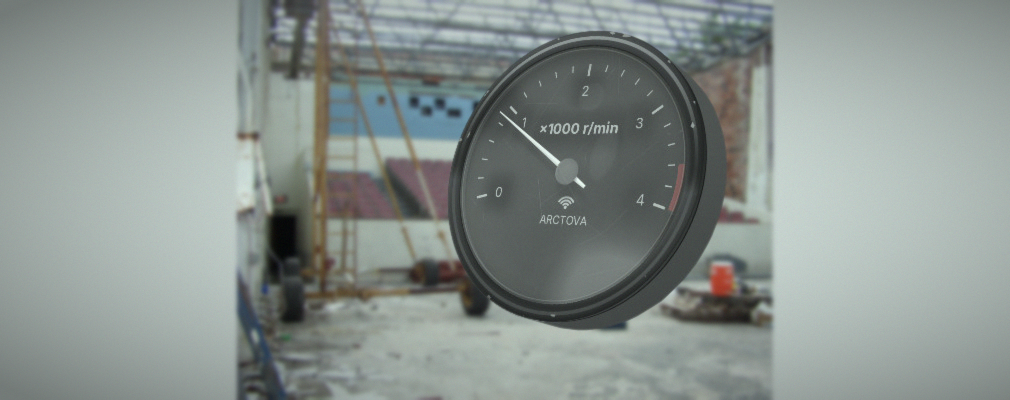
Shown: 900 rpm
